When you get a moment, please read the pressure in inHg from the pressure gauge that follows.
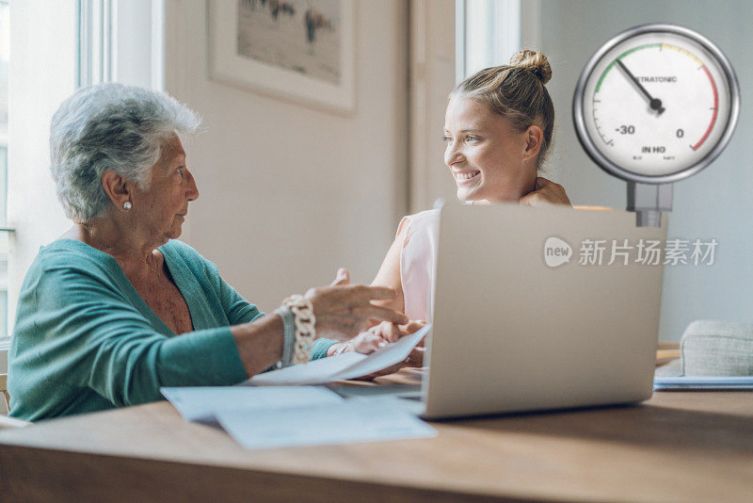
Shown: -20 inHg
